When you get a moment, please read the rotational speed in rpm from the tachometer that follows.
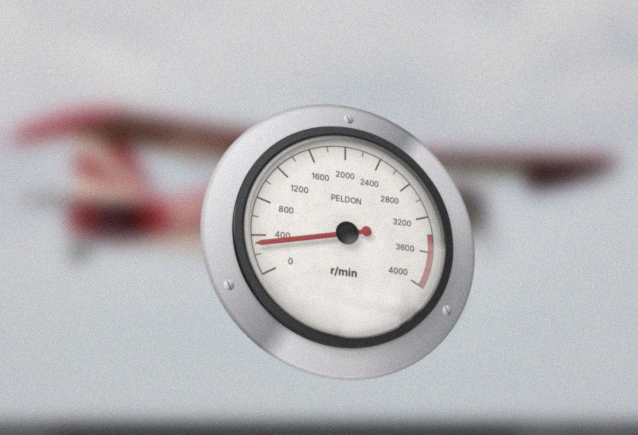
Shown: 300 rpm
